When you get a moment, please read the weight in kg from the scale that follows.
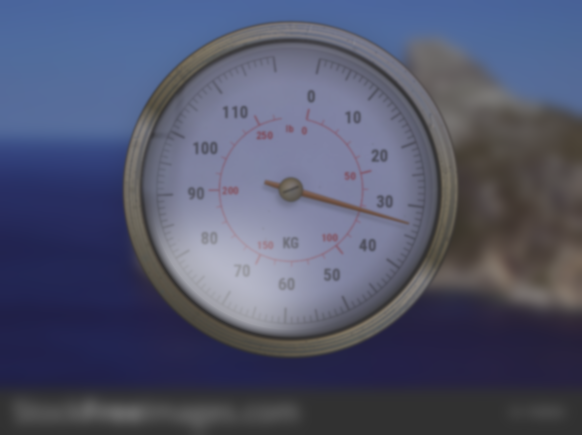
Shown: 33 kg
